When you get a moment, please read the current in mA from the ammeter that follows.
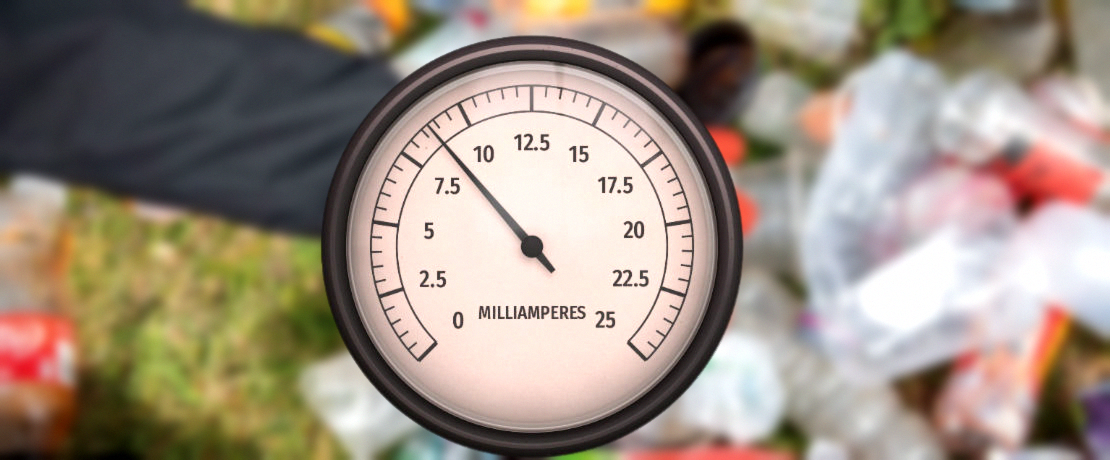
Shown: 8.75 mA
